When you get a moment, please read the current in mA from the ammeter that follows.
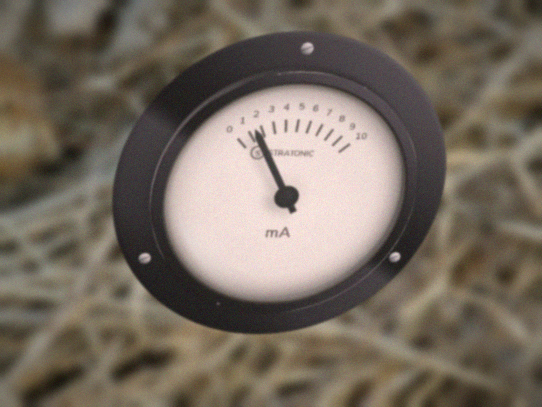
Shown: 1.5 mA
